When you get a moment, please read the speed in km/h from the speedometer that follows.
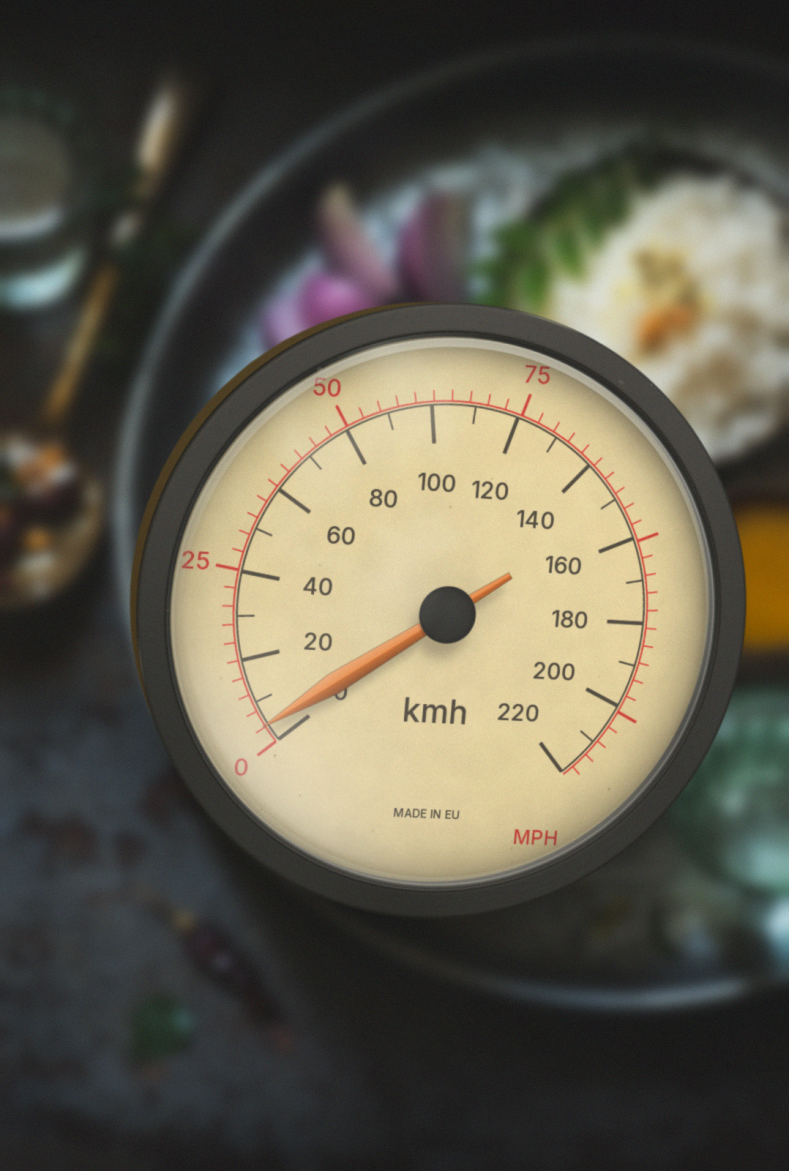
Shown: 5 km/h
